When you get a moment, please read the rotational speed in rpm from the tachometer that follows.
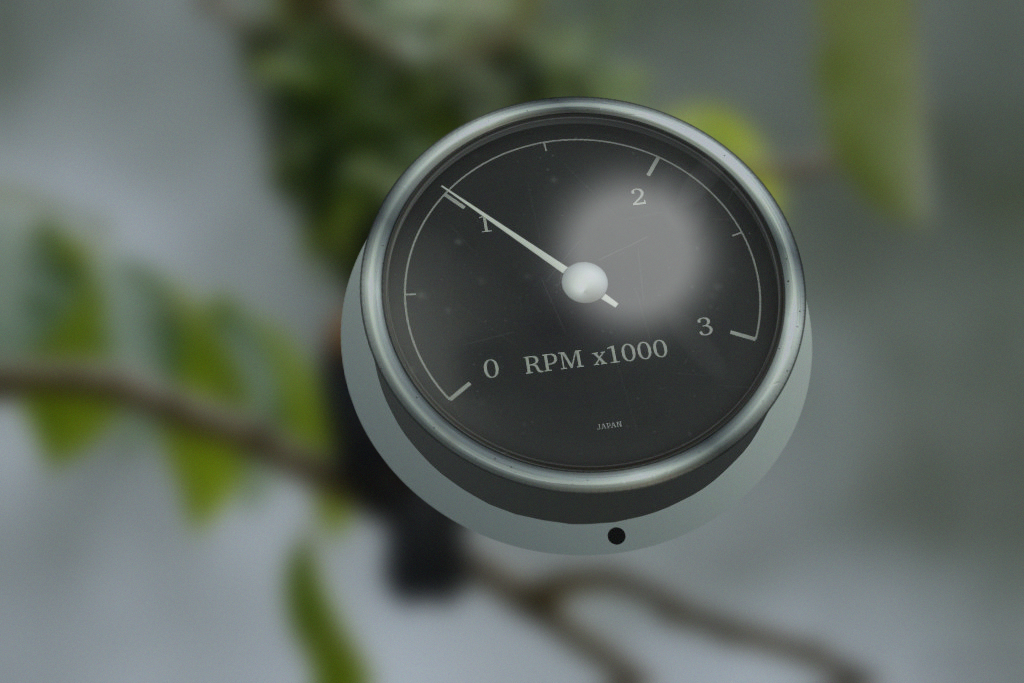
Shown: 1000 rpm
